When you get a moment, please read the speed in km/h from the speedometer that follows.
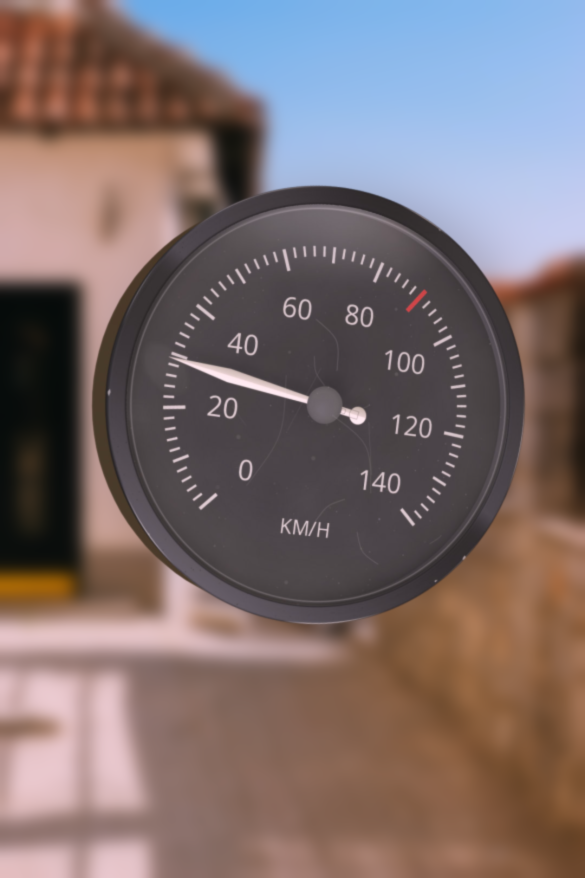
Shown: 29 km/h
